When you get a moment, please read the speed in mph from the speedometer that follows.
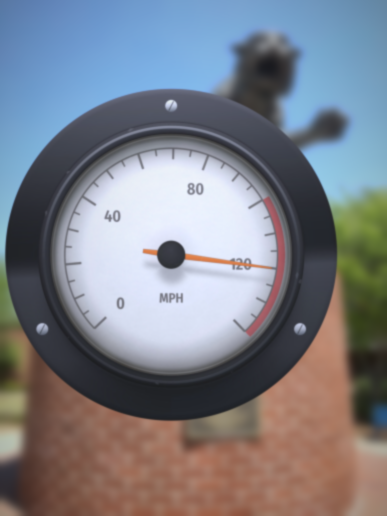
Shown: 120 mph
